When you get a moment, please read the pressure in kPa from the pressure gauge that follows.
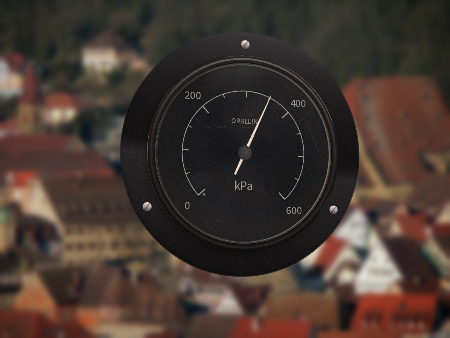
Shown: 350 kPa
